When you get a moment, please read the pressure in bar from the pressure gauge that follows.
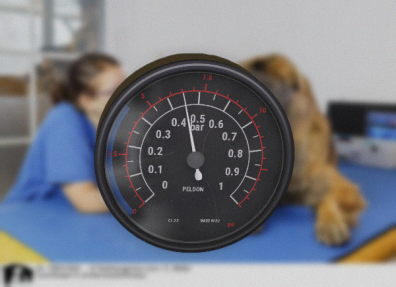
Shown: 0.45 bar
